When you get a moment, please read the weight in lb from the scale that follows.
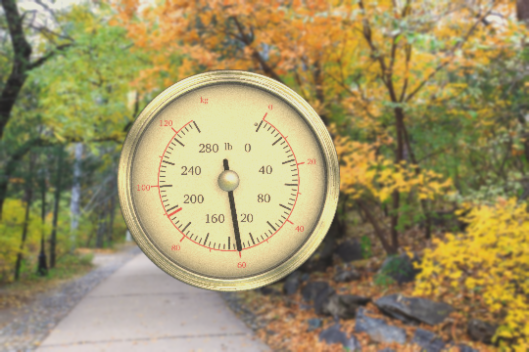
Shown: 132 lb
